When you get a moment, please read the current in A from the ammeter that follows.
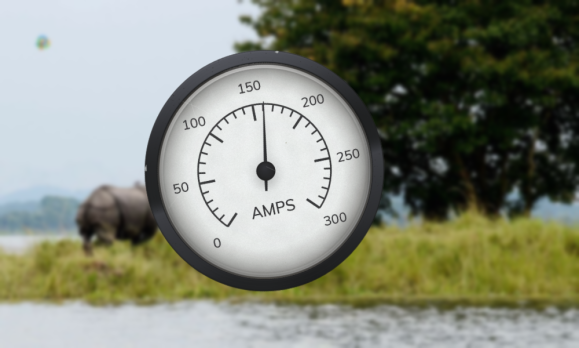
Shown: 160 A
